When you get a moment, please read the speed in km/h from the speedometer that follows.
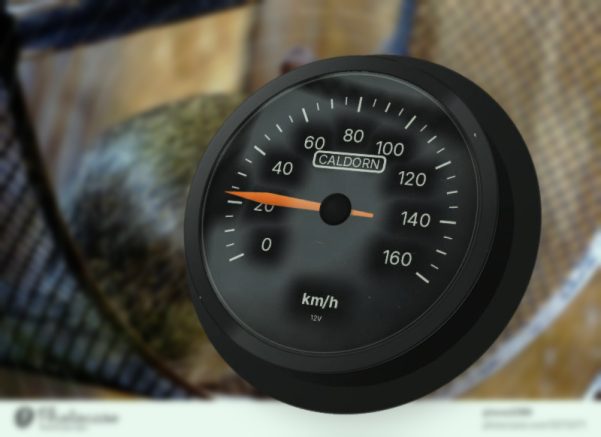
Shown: 22.5 km/h
